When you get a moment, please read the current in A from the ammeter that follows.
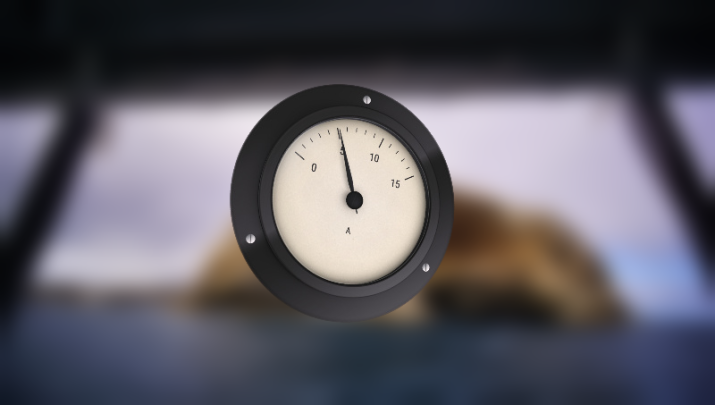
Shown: 5 A
